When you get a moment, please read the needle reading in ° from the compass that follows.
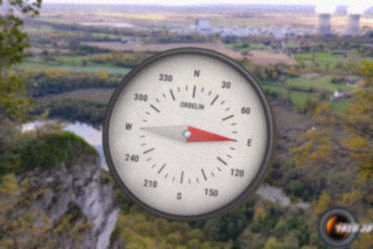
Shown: 90 °
